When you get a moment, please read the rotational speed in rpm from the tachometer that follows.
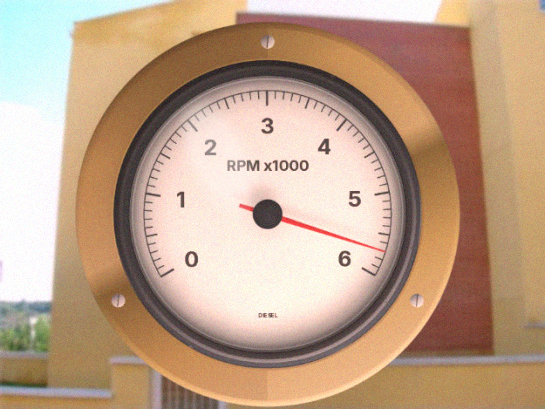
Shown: 5700 rpm
